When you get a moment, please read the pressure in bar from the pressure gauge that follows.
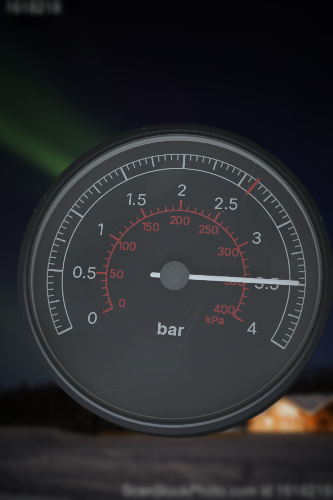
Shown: 3.5 bar
